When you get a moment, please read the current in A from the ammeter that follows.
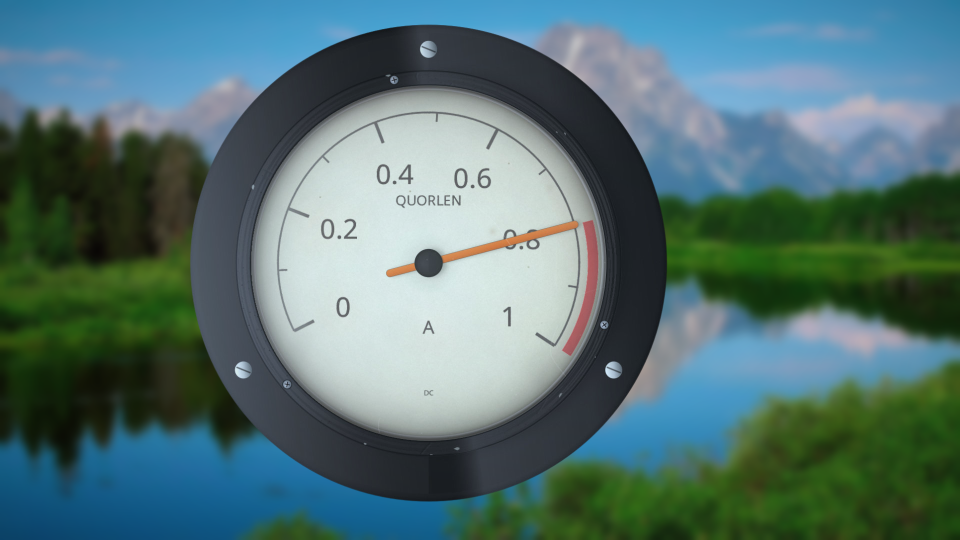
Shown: 0.8 A
